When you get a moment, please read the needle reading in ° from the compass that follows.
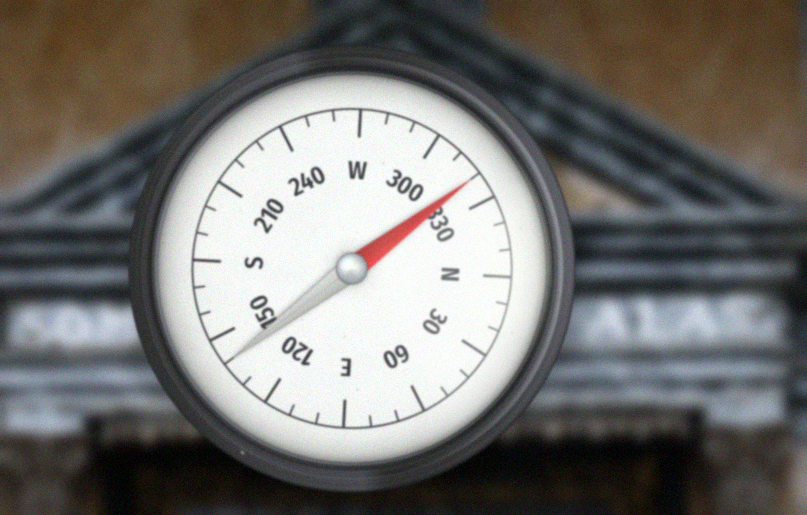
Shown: 320 °
